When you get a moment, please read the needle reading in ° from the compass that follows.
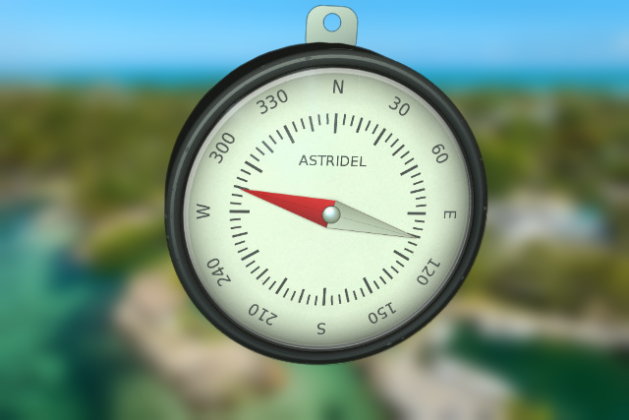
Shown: 285 °
